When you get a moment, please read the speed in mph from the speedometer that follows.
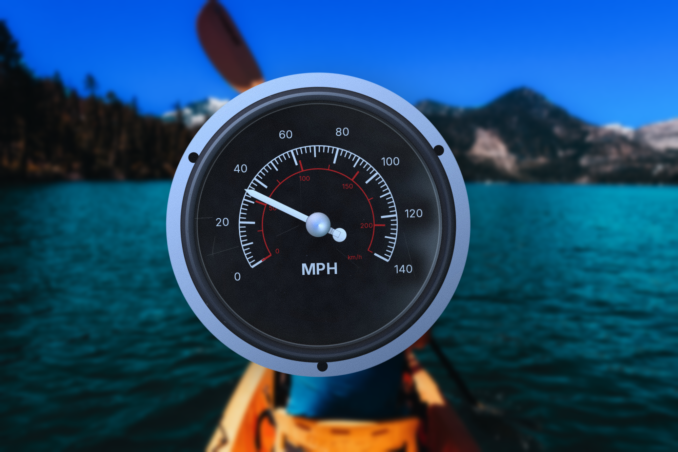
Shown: 34 mph
